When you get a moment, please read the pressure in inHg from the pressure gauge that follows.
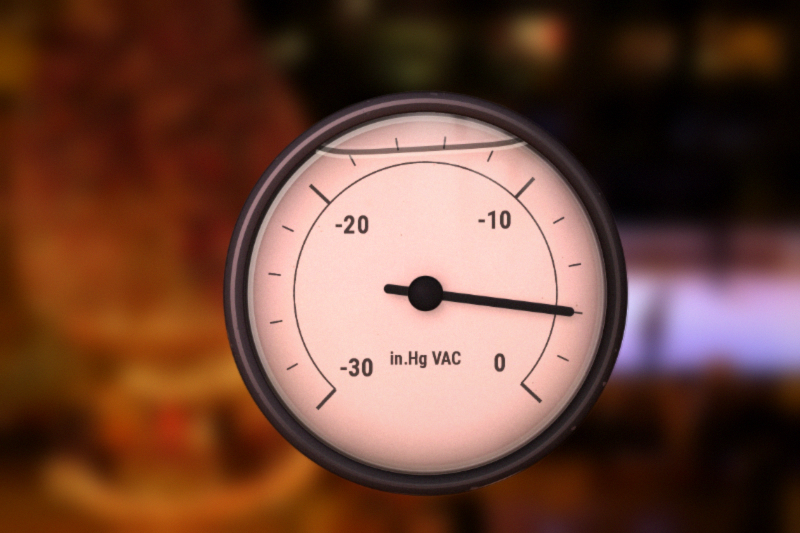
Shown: -4 inHg
